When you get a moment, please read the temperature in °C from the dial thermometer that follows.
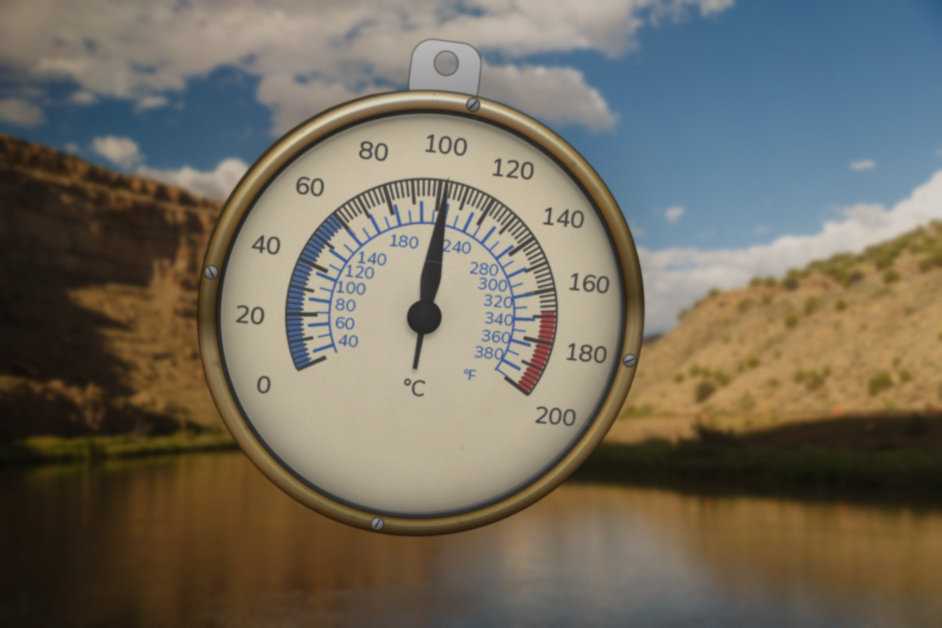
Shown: 102 °C
